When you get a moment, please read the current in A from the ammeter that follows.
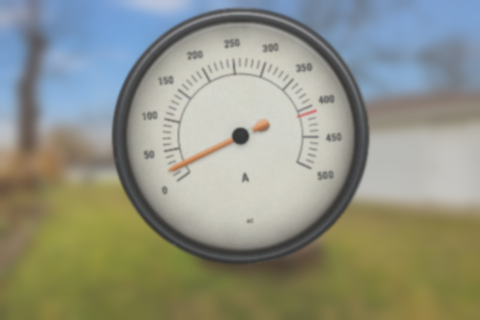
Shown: 20 A
